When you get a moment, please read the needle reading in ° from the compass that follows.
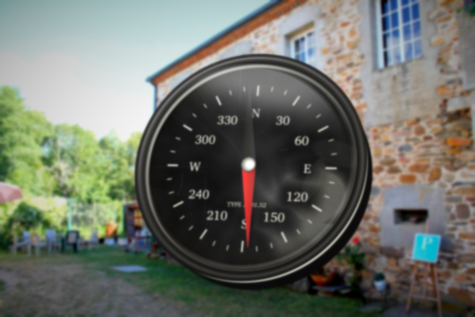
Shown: 175 °
